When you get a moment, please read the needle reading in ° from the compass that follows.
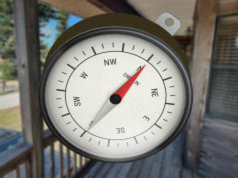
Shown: 0 °
